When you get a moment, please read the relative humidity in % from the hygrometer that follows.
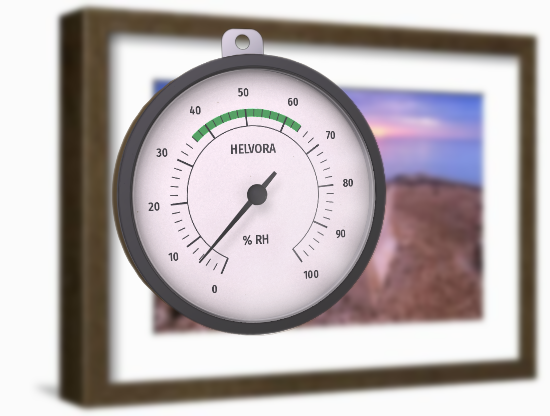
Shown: 6 %
